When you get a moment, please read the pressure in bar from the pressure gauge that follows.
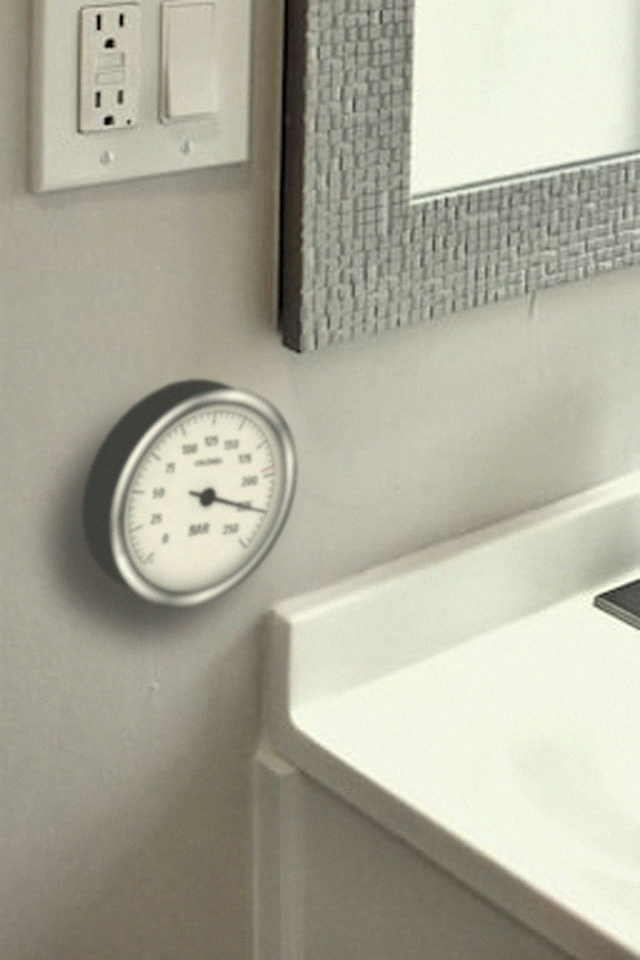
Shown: 225 bar
